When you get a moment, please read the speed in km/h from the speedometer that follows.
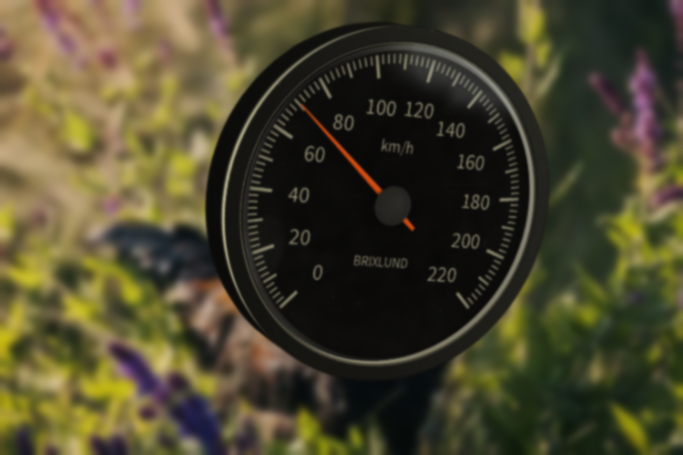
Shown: 70 km/h
